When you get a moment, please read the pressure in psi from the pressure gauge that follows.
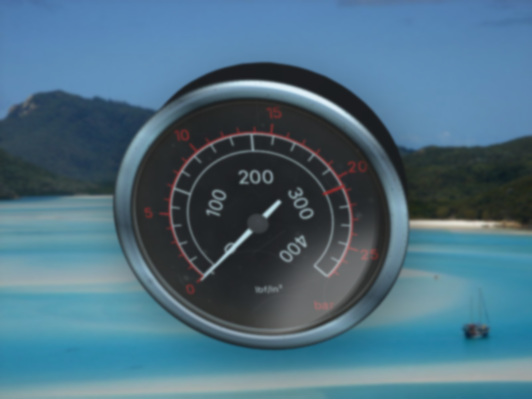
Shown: 0 psi
